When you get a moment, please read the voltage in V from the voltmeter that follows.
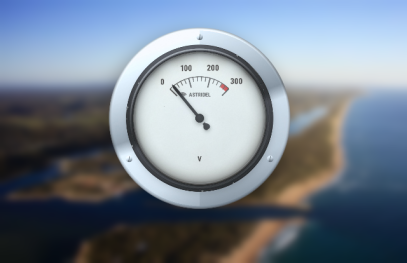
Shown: 20 V
